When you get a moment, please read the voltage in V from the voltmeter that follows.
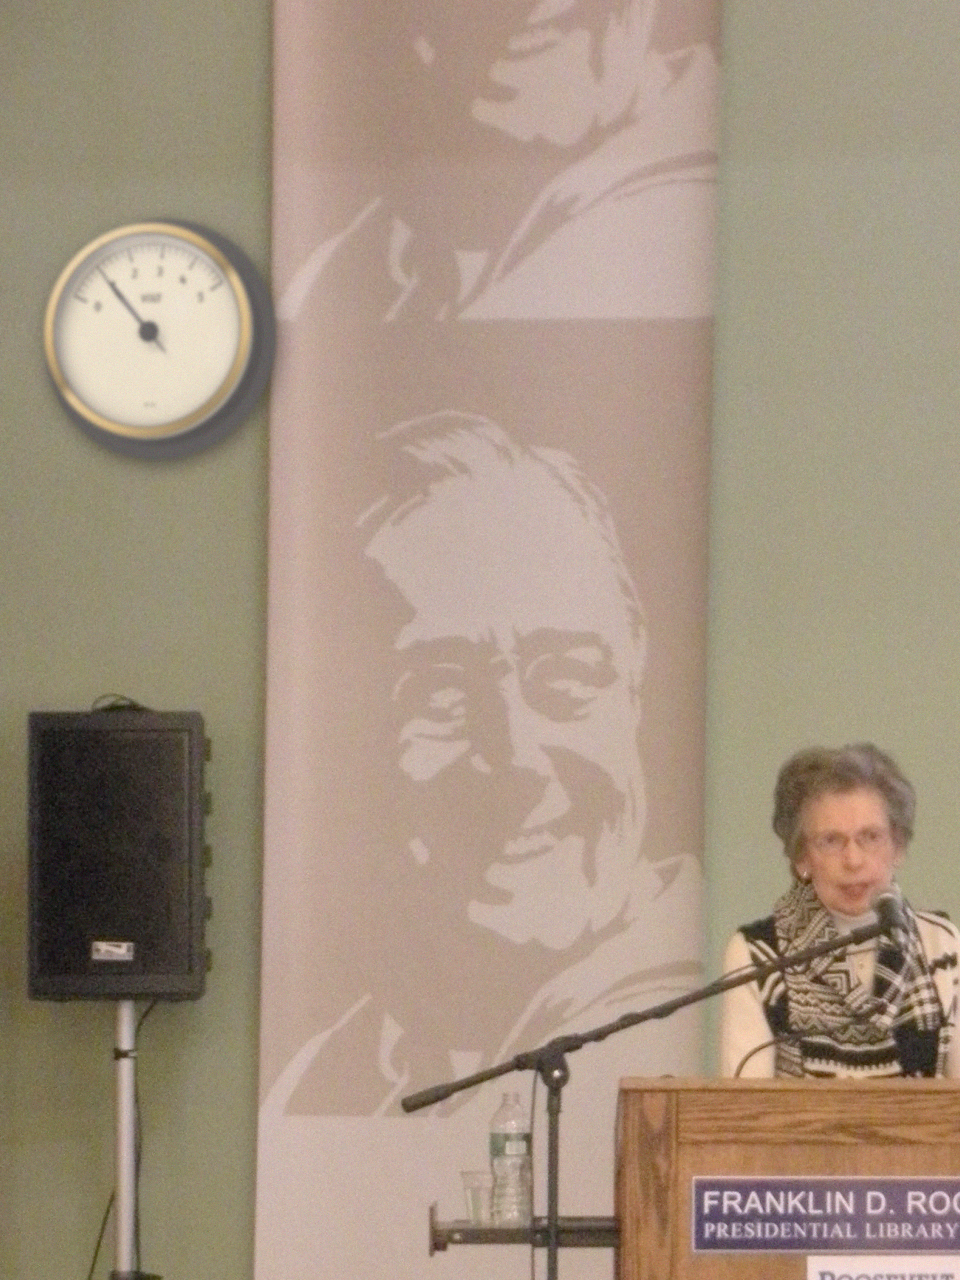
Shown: 1 V
